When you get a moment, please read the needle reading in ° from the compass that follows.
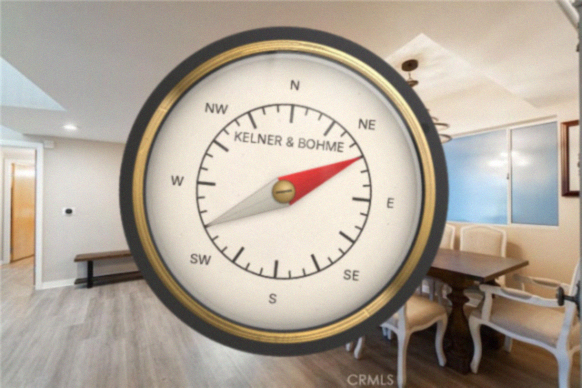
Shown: 60 °
